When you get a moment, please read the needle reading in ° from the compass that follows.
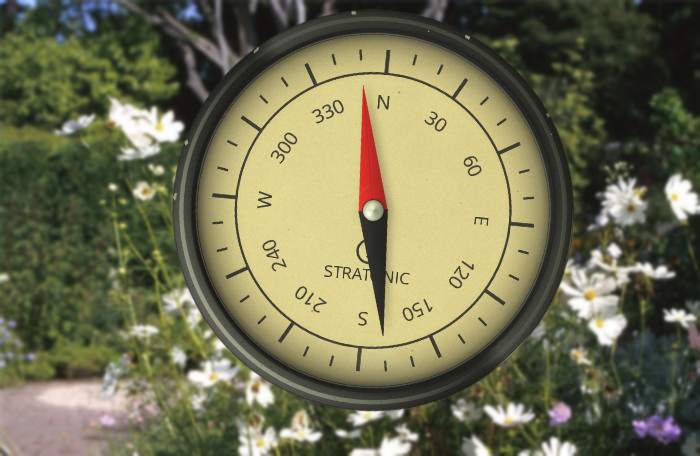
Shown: 350 °
